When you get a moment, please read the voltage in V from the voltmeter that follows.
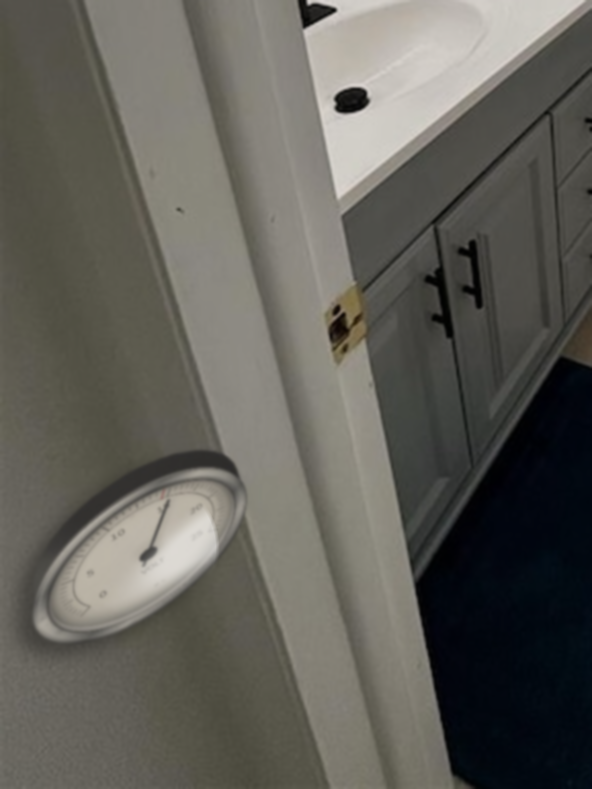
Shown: 15 V
